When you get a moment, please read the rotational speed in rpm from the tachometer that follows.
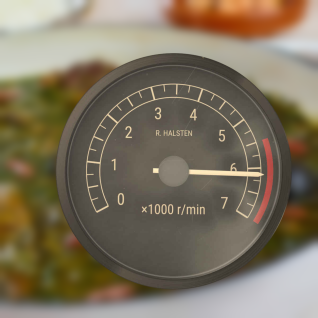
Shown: 6125 rpm
